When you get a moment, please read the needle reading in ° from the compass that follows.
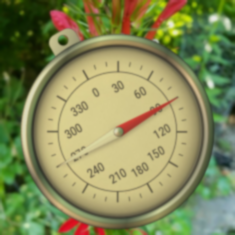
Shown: 90 °
